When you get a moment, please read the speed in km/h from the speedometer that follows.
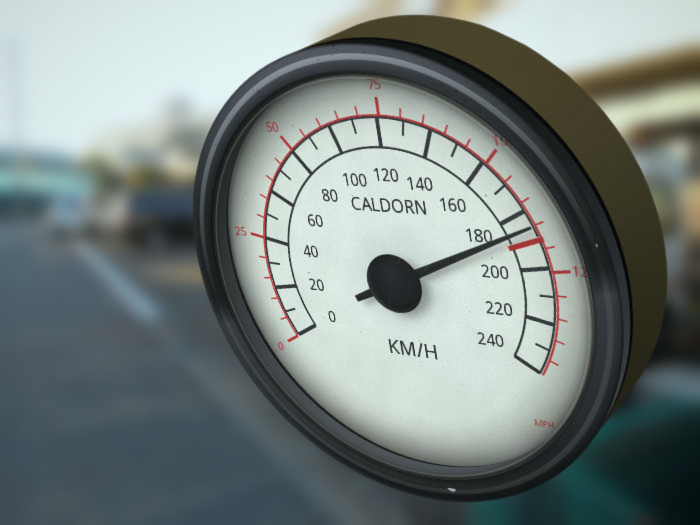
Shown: 185 km/h
